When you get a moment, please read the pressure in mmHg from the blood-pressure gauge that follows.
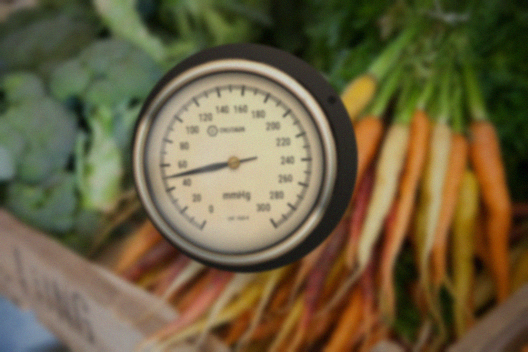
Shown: 50 mmHg
